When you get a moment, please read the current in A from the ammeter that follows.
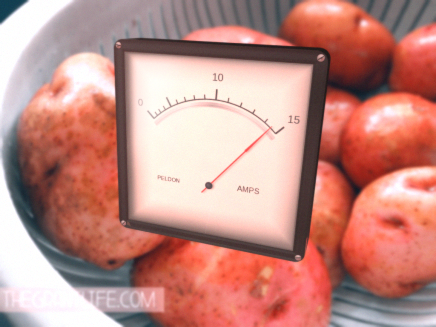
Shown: 14.5 A
